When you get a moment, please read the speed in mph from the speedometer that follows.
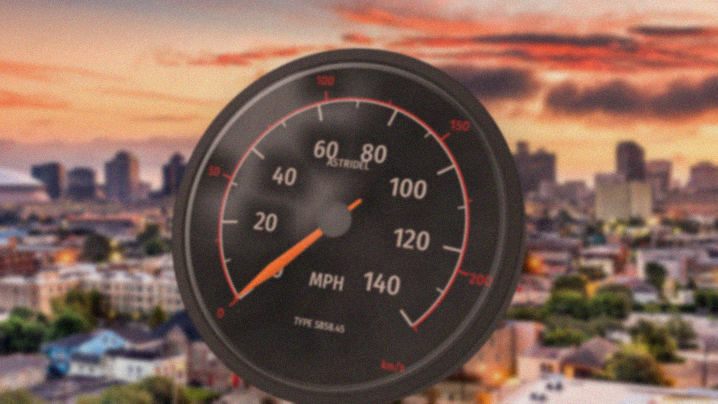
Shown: 0 mph
